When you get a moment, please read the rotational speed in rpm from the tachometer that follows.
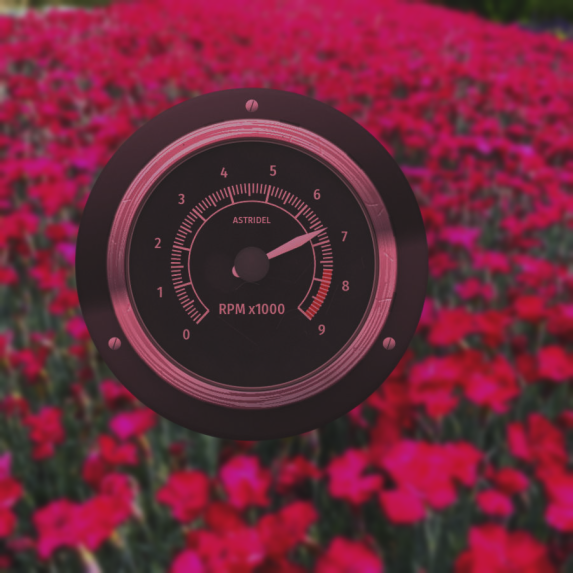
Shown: 6700 rpm
